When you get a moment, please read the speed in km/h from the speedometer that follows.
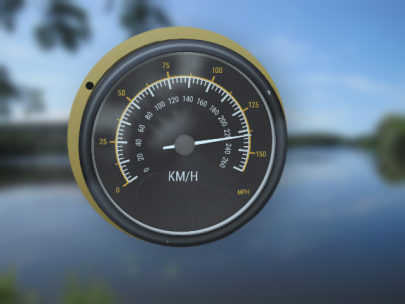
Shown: 224 km/h
